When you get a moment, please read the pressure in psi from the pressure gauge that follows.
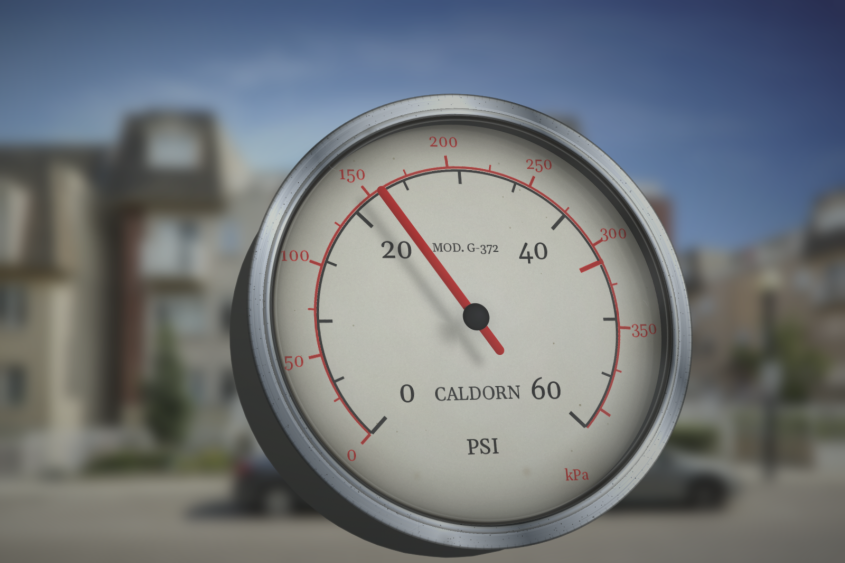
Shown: 22.5 psi
